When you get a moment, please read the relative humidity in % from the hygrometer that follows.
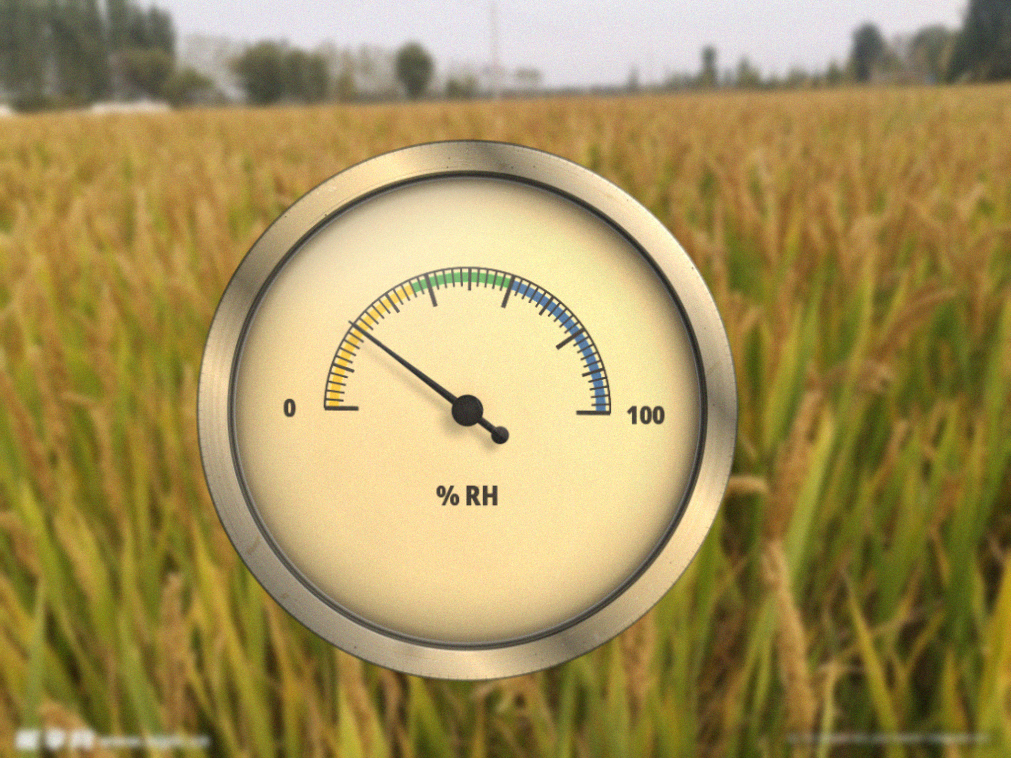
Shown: 20 %
